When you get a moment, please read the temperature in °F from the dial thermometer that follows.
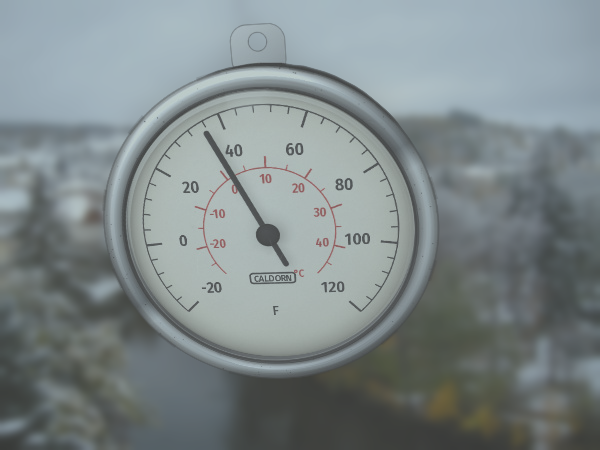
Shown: 36 °F
